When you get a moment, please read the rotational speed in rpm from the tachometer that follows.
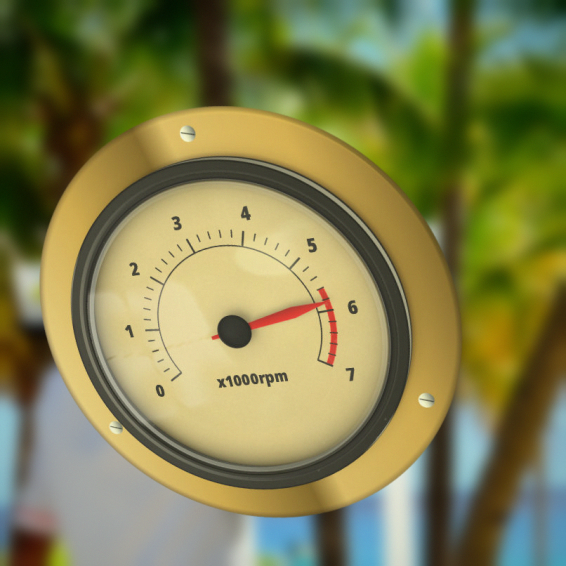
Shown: 5800 rpm
